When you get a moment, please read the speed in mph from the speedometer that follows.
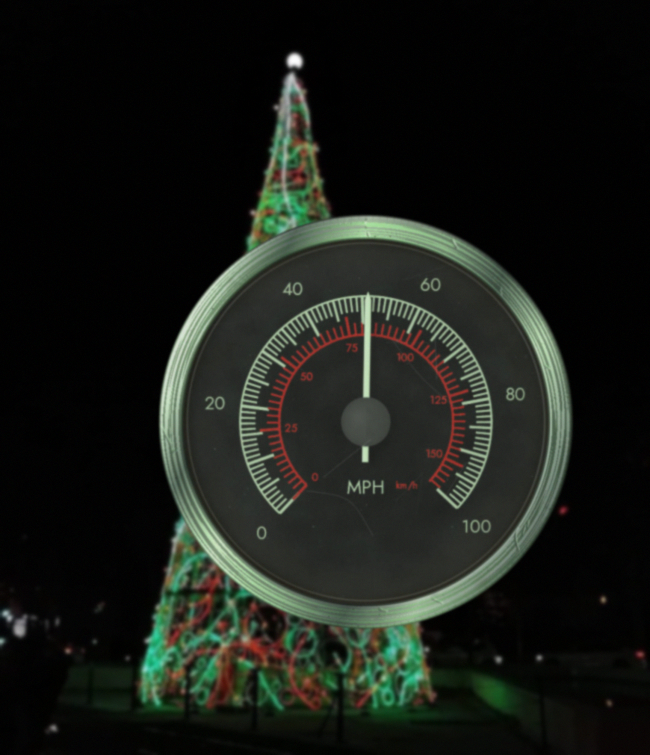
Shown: 51 mph
